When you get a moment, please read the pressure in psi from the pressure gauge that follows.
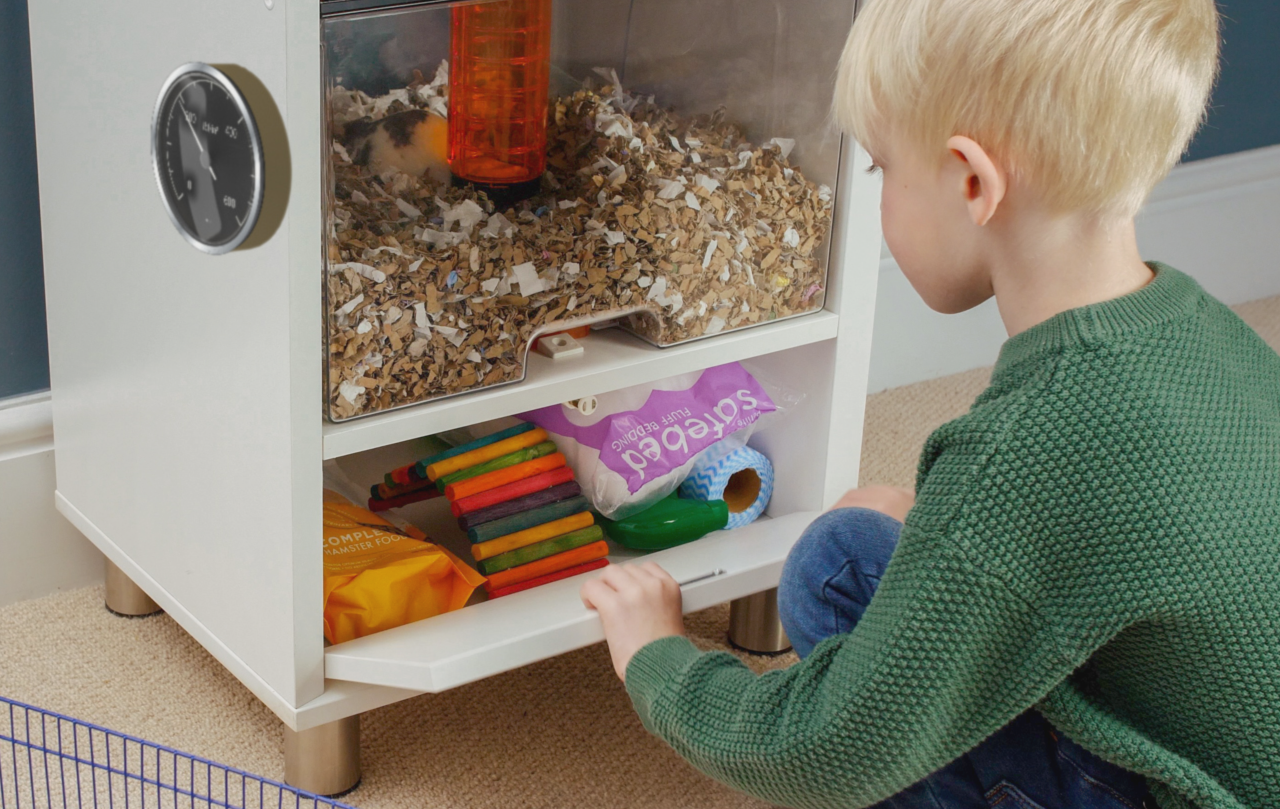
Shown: 200 psi
